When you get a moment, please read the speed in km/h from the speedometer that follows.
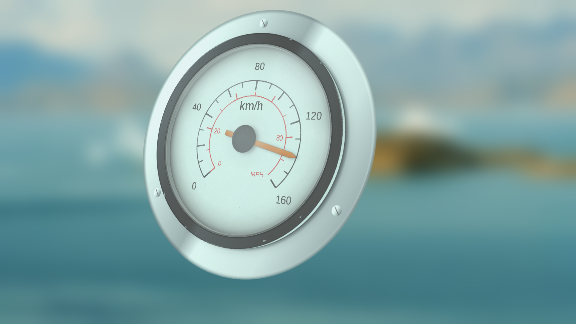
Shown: 140 km/h
